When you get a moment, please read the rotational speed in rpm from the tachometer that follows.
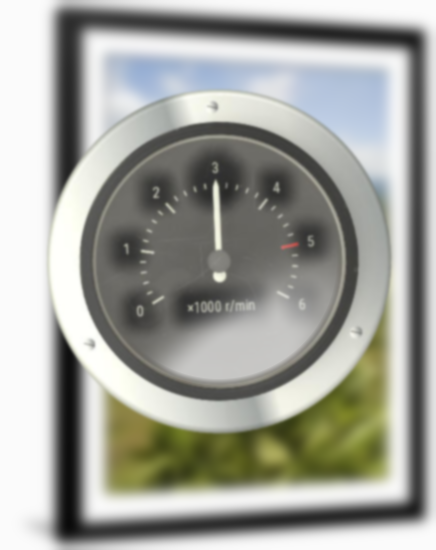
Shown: 3000 rpm
